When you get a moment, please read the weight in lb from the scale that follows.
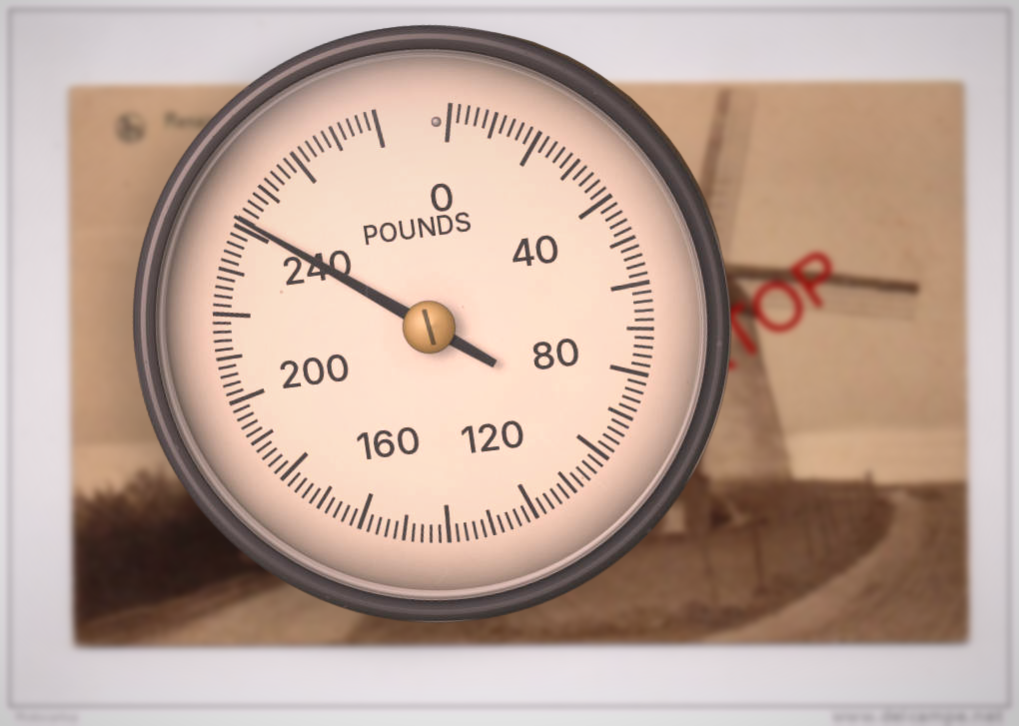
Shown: 242 lb
